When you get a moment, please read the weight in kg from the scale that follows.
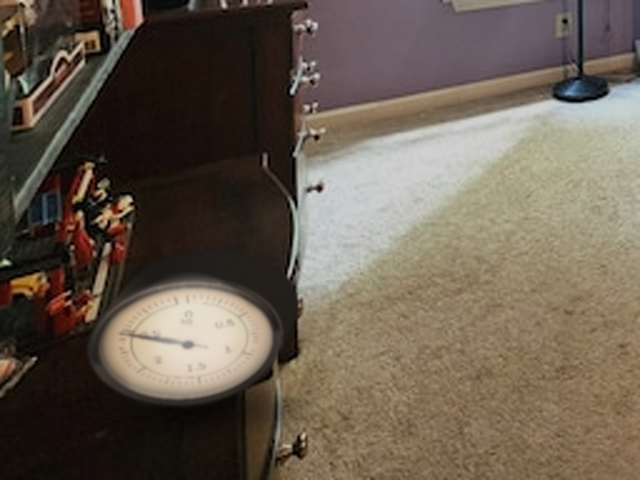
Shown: 2.5 kg
